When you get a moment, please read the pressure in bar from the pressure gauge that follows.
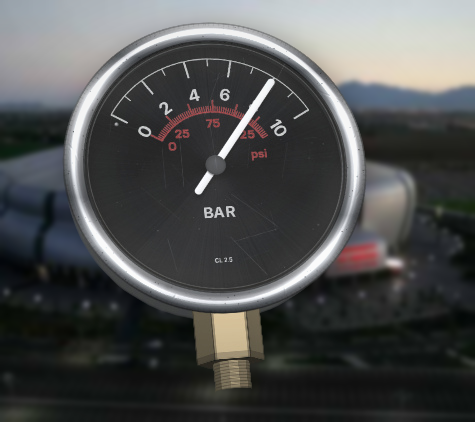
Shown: 8 bar
